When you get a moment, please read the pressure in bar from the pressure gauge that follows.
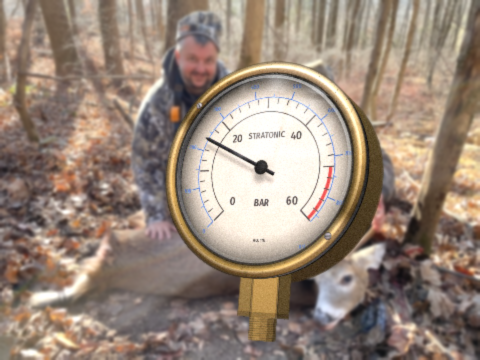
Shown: 16 bar
